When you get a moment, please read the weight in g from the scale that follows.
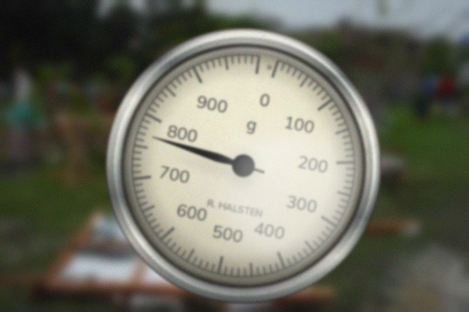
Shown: 770 g
